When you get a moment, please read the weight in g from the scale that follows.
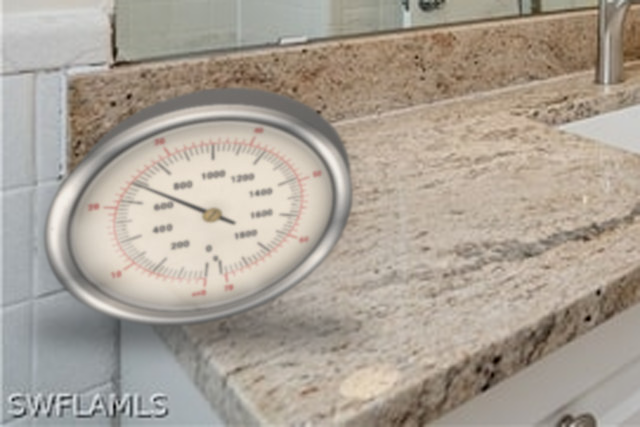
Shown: 700 g
